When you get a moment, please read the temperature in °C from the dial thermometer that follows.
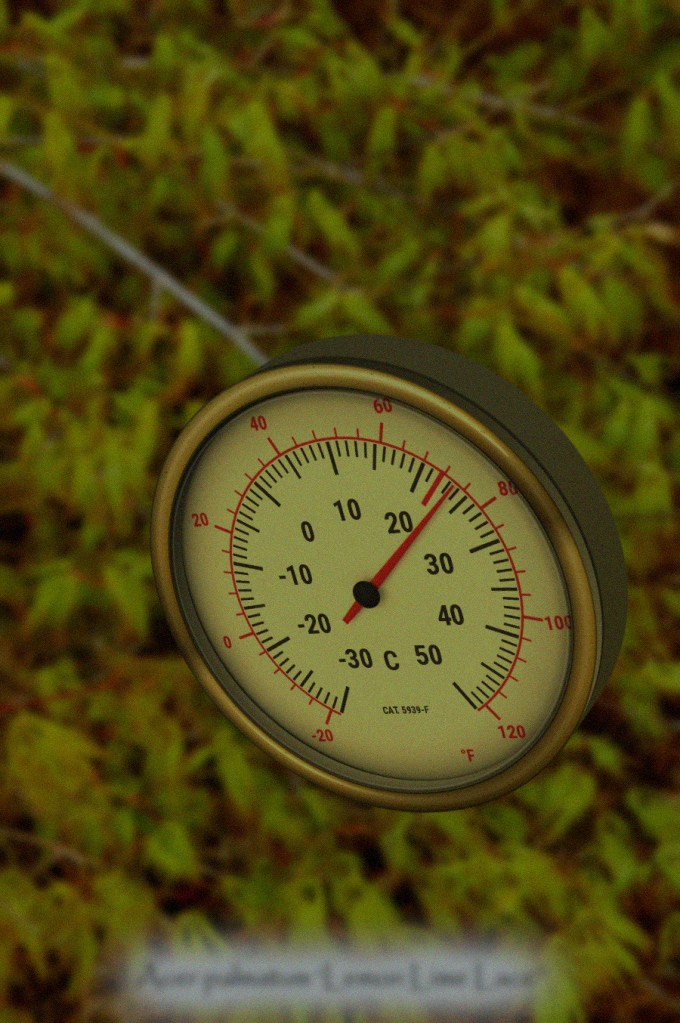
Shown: 23.5 °C
